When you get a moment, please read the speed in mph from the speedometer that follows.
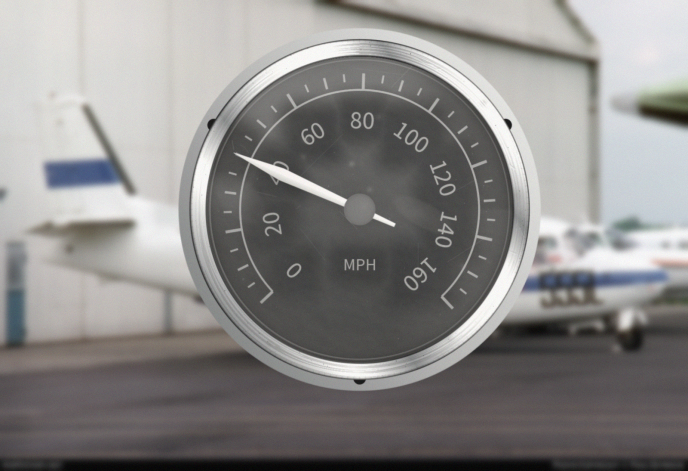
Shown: 40 mph
